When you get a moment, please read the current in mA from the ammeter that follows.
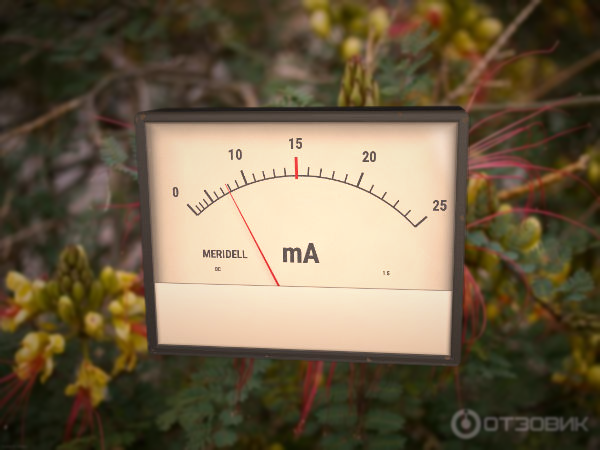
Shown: 8 mA
